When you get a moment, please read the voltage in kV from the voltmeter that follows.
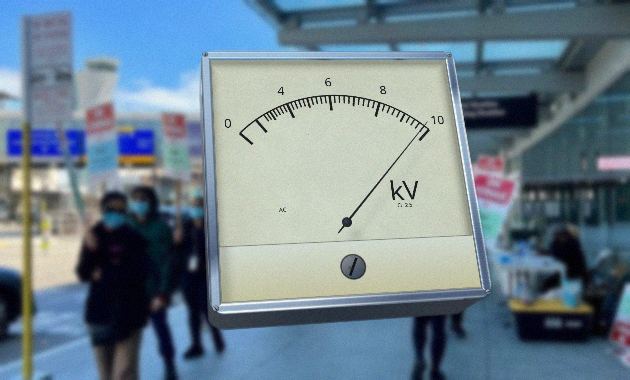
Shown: 9.8 kV
